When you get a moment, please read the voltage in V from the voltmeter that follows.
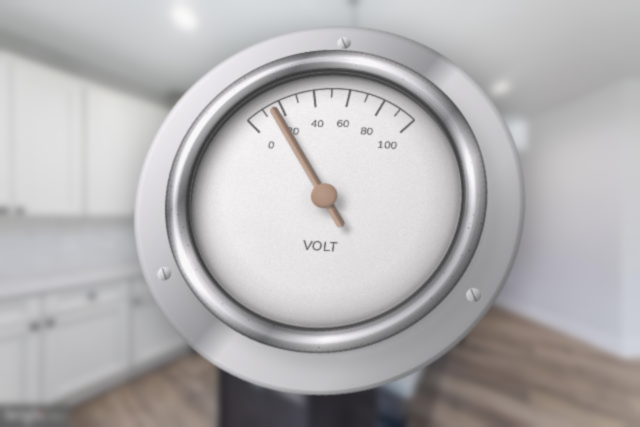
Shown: 15 V
